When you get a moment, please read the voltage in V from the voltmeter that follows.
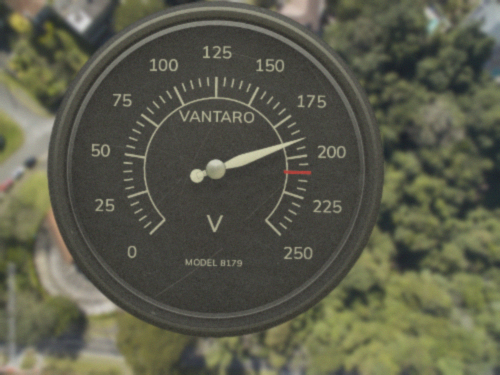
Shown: 190 V
